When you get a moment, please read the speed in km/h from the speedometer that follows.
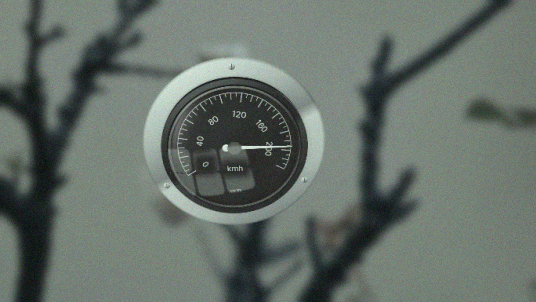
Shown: 195 km/h
